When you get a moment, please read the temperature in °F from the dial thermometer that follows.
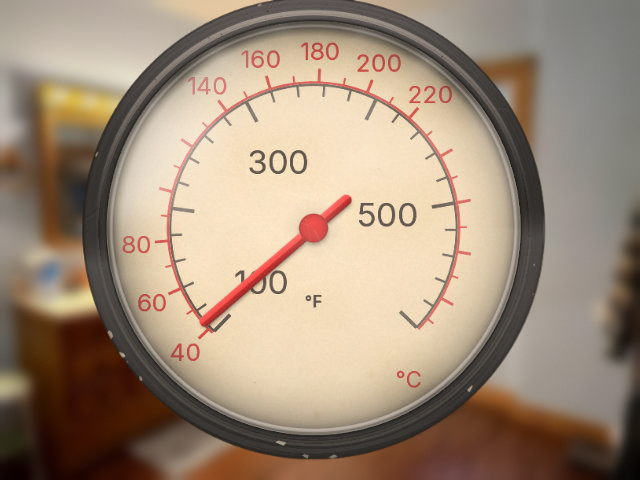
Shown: 110 °F
